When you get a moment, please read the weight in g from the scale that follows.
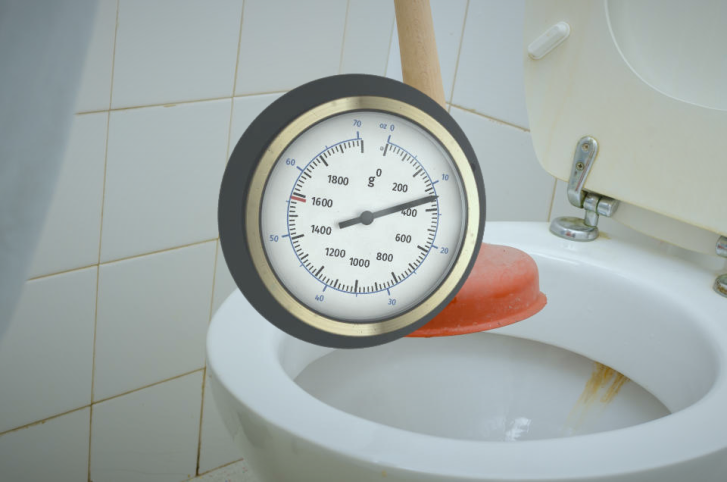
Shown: 340 g
